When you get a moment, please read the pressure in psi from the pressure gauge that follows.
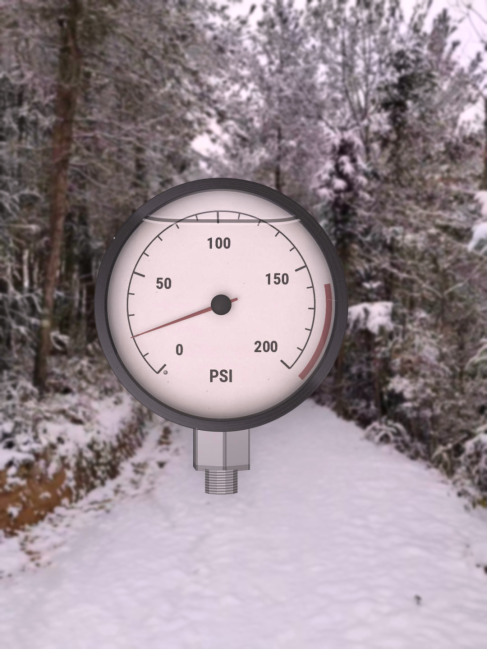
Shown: 20 psi
